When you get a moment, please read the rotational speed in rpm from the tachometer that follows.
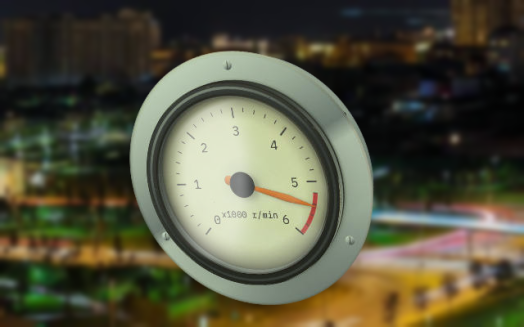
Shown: 5400 rpm
